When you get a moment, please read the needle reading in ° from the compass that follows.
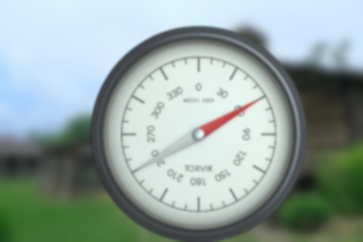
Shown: 60 °
